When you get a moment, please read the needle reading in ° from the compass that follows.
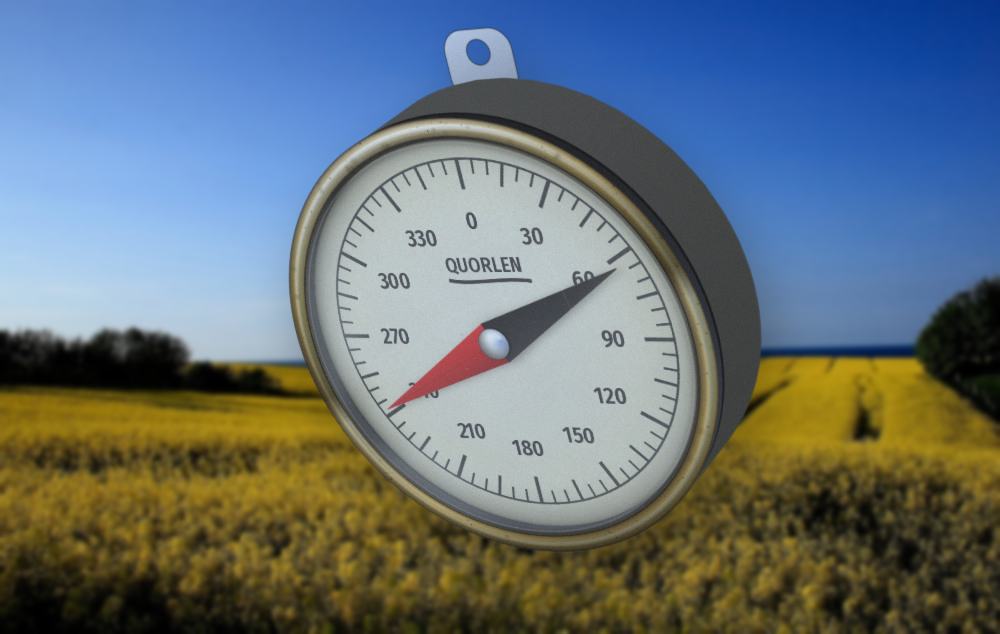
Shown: 242.5 °
